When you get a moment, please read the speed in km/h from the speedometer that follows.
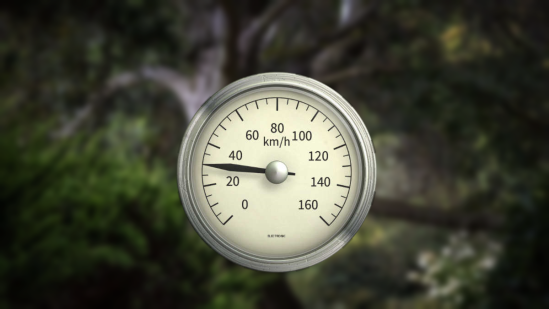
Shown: 30 km/h
